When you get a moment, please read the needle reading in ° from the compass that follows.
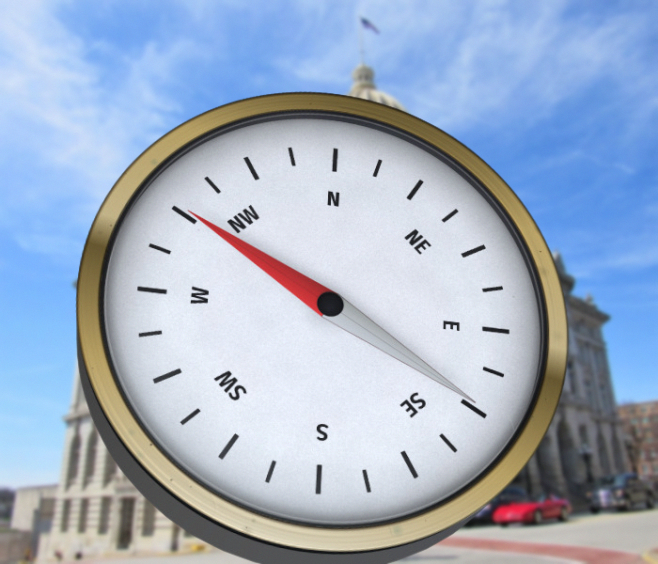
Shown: 300 °
